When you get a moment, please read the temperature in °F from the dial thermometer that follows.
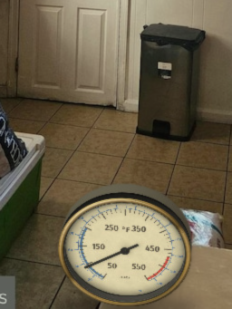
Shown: 100 °F
